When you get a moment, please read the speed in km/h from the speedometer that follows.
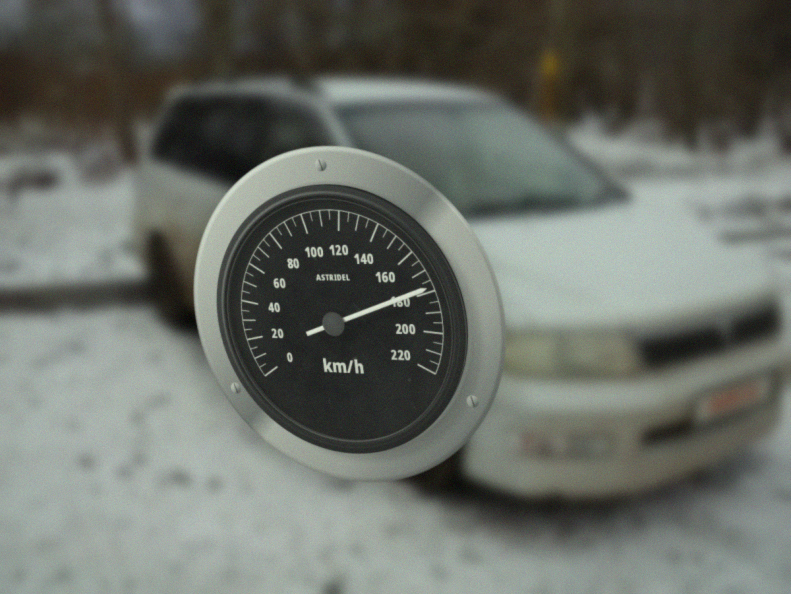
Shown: 177.5 km/h
